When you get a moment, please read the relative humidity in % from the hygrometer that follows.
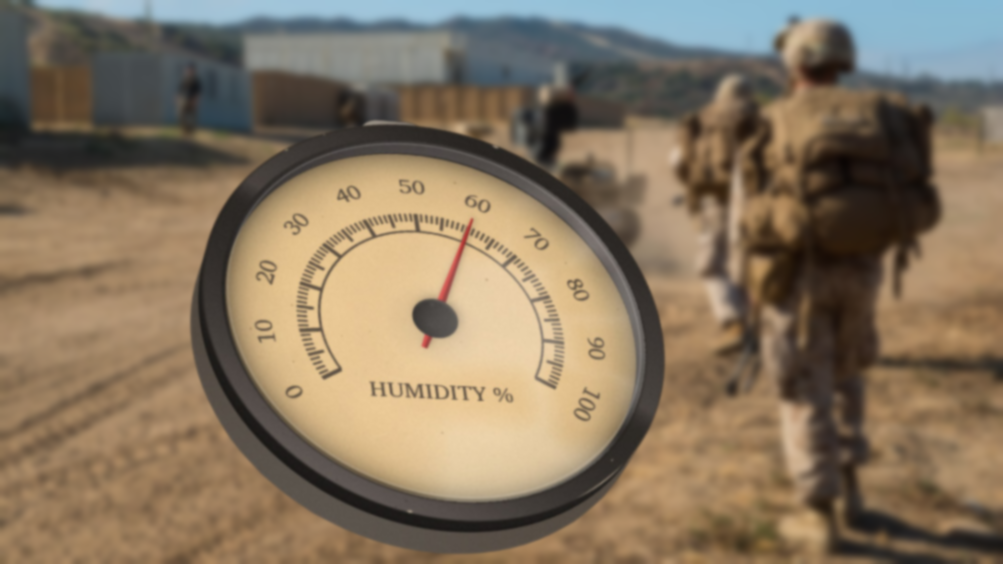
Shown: 60 %
